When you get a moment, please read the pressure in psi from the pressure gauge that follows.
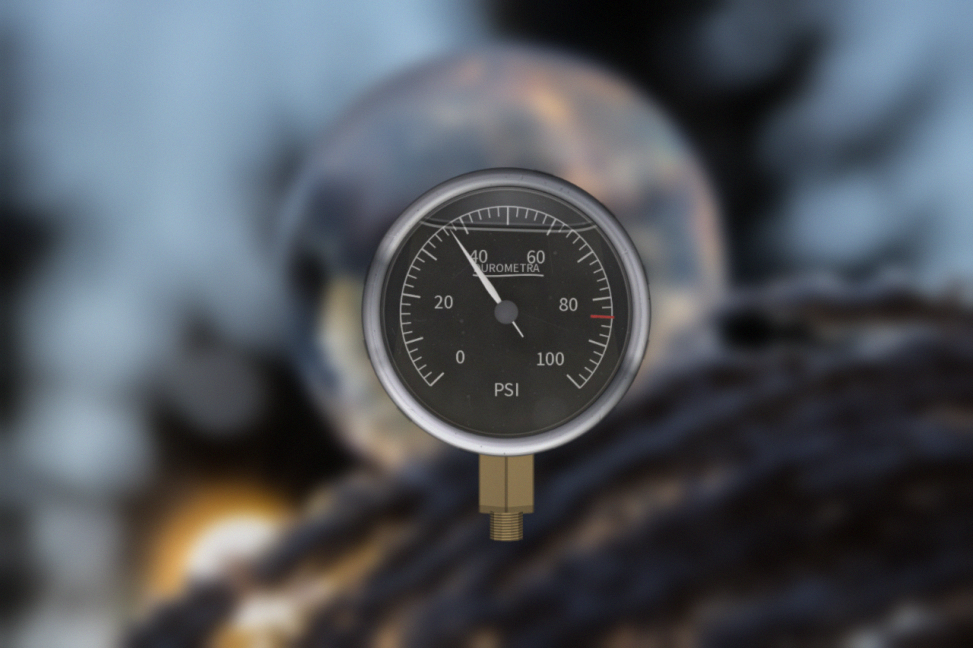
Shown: 37 psi
